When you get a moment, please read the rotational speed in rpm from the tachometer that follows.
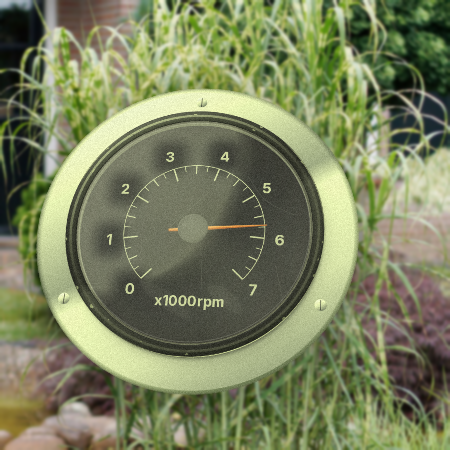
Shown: 5750 rpm
